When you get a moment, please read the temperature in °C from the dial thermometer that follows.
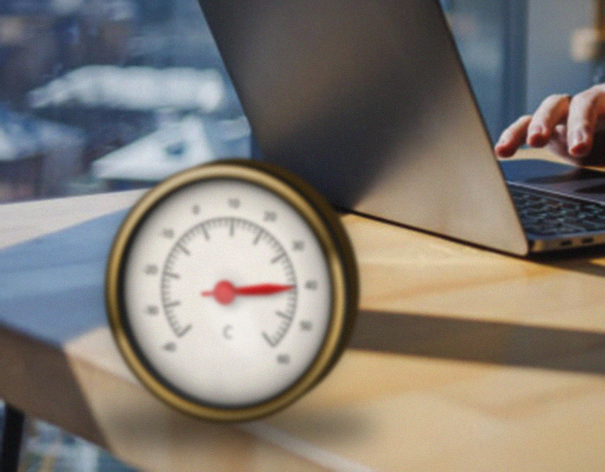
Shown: 40 °C
